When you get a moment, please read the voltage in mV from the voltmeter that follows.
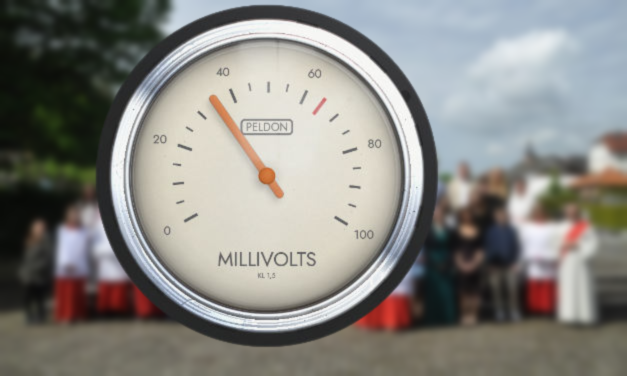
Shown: 35 mV
